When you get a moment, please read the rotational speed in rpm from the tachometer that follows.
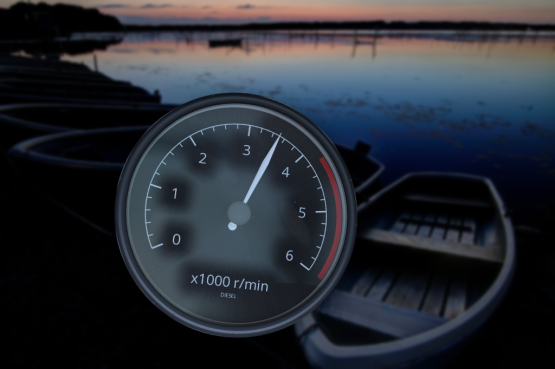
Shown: 3500 rpm
